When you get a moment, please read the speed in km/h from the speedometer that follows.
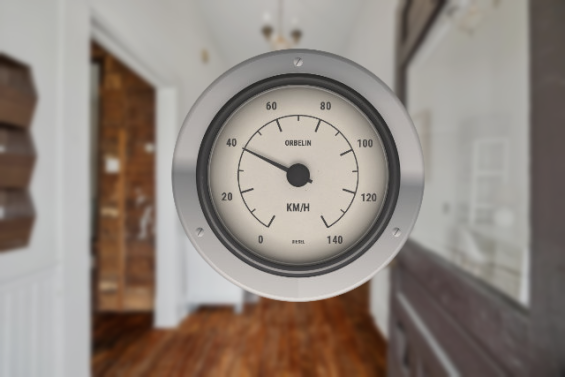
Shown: 40 km/h
